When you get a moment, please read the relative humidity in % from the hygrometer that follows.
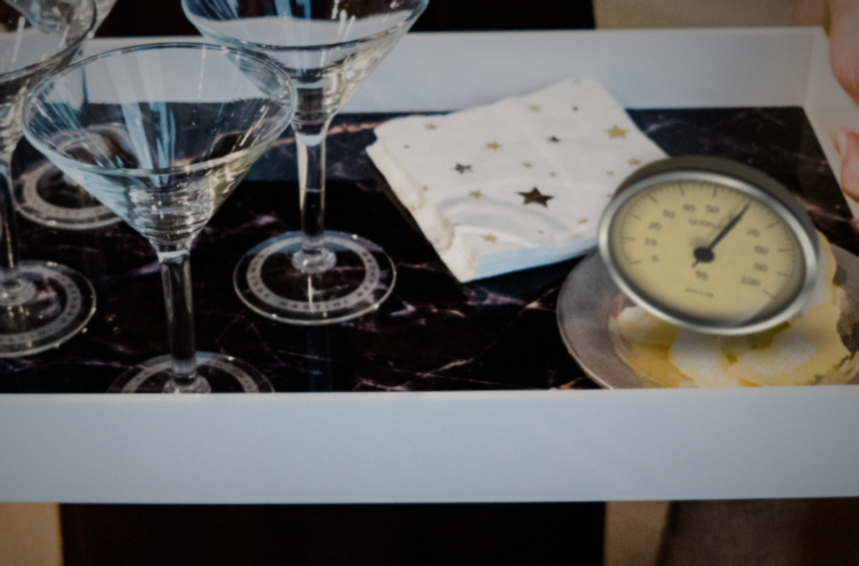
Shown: 60 %
